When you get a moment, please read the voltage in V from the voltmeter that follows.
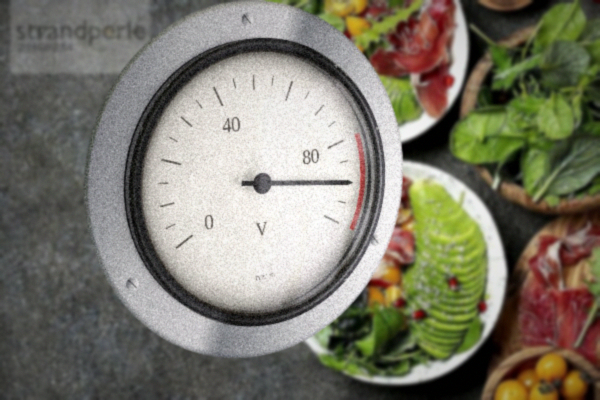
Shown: 90 V
